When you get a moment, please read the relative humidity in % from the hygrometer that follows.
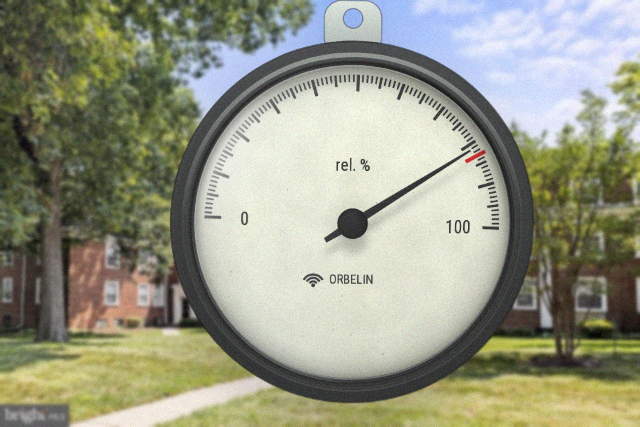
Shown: 81 %
